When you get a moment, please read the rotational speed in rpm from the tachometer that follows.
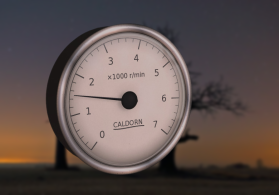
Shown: 1500 rpm
